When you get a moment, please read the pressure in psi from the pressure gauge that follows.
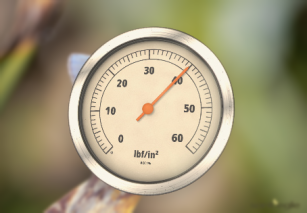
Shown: 40 psi
